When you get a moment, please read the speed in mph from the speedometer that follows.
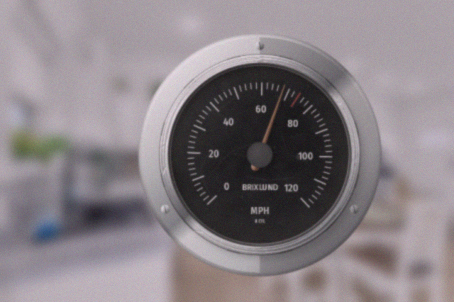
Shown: 68 mph
